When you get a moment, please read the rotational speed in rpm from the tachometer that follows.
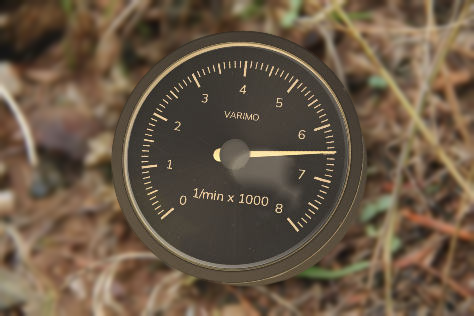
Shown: 6500 rpm
